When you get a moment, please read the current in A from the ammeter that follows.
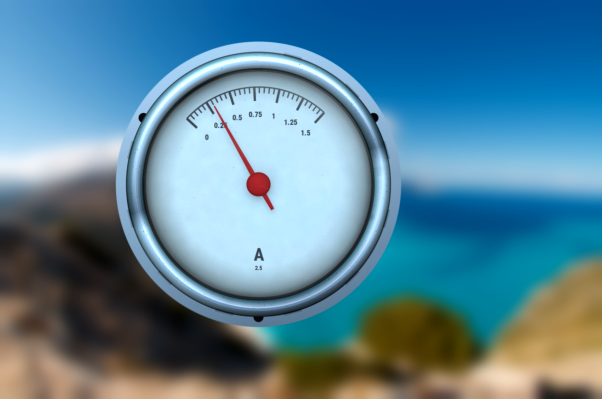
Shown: 0.3 A
